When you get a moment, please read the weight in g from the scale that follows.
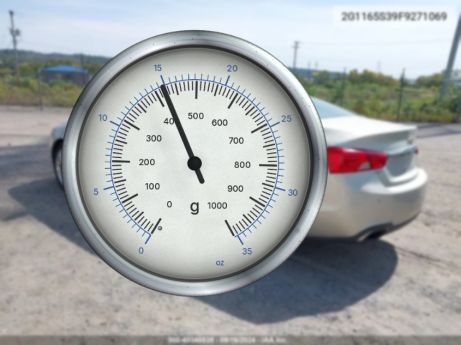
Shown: 420 g
